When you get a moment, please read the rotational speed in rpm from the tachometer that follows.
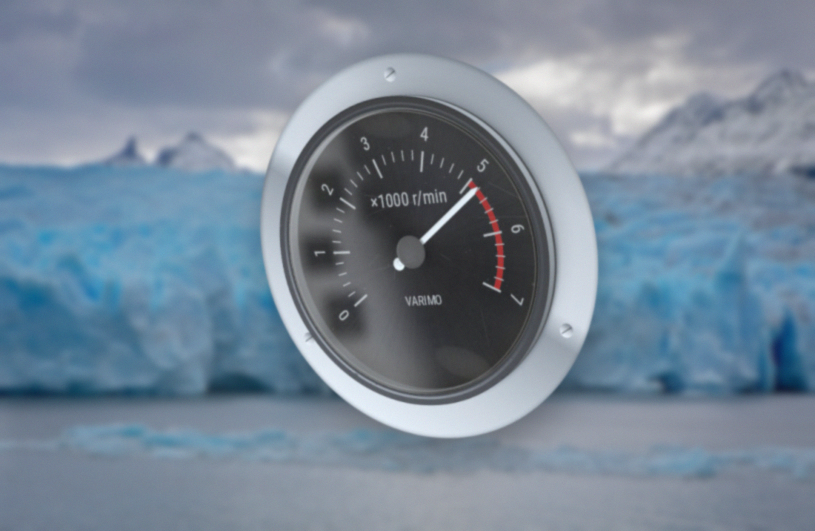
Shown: 5200 rpm
